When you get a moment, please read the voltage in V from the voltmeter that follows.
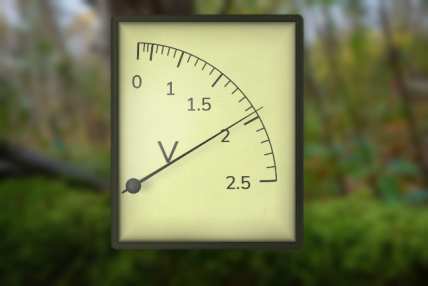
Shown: 1.95 V
